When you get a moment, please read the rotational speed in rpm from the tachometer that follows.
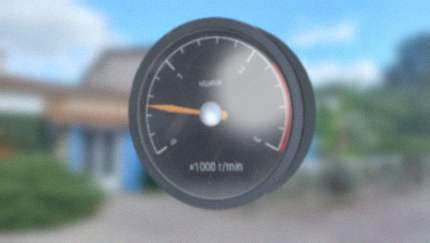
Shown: 500 rpm
